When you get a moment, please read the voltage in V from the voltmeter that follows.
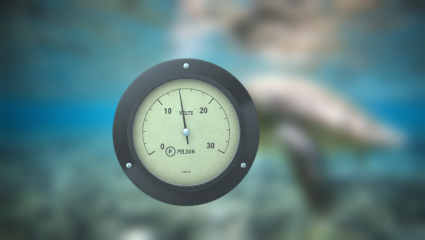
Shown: 14 V
